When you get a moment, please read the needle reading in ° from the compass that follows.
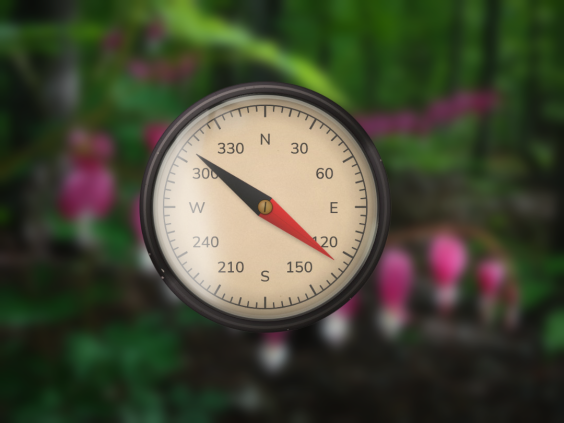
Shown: 127.5 °
